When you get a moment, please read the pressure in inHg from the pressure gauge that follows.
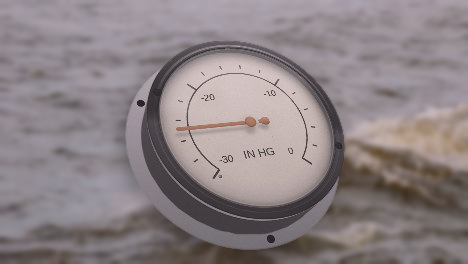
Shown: -25 inHg
